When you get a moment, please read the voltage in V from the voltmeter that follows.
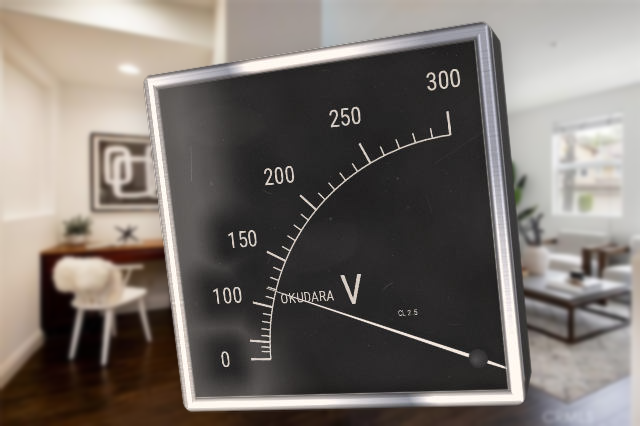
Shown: 120 V
